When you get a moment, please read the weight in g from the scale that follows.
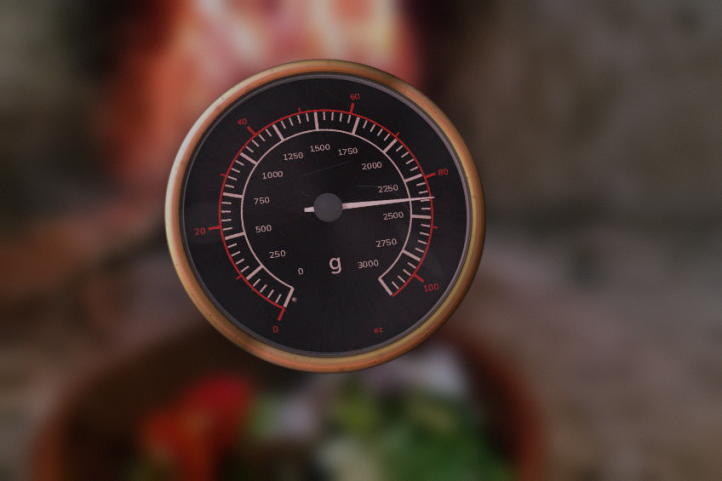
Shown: 2400 g
